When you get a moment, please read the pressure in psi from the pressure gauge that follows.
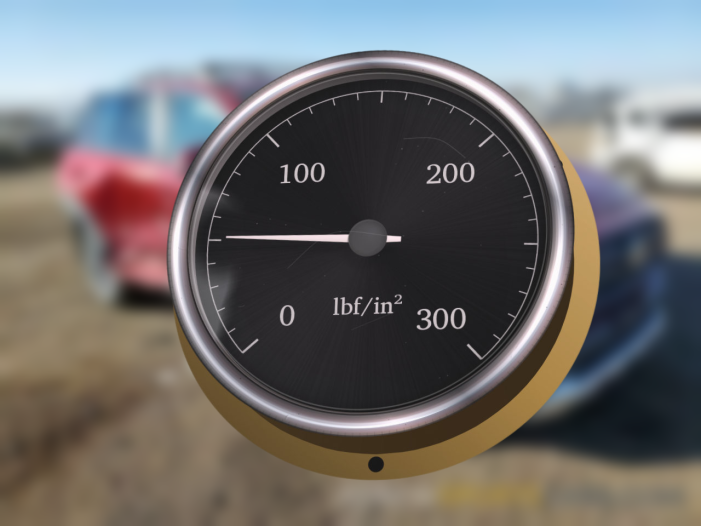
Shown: 50 psi
